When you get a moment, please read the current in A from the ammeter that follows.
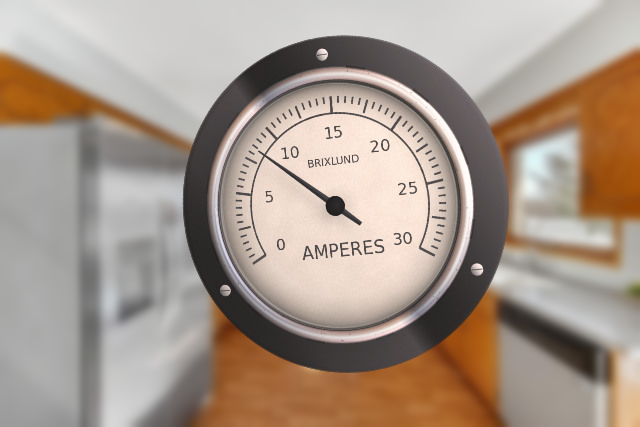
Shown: 8.5 A
